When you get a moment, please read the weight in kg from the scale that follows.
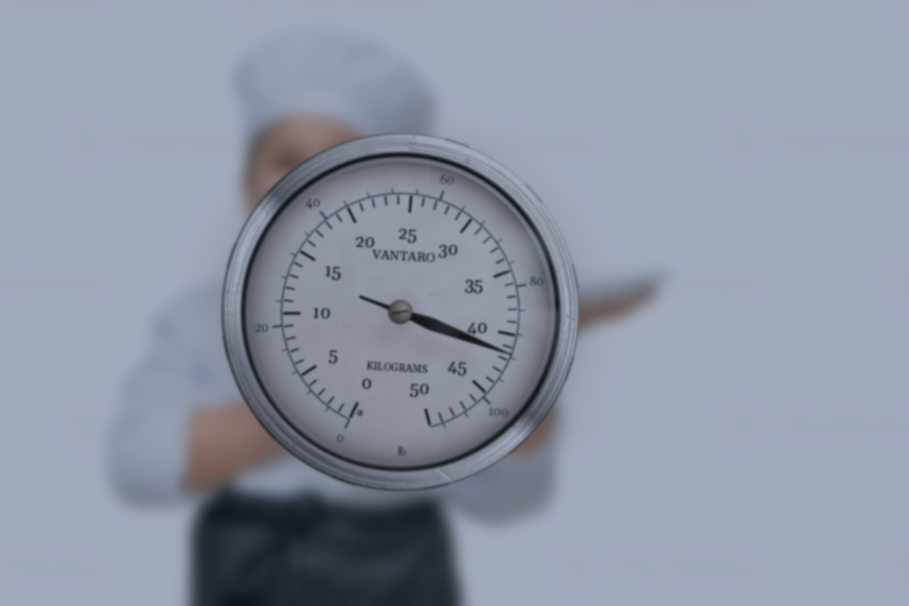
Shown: 41.5 kg
